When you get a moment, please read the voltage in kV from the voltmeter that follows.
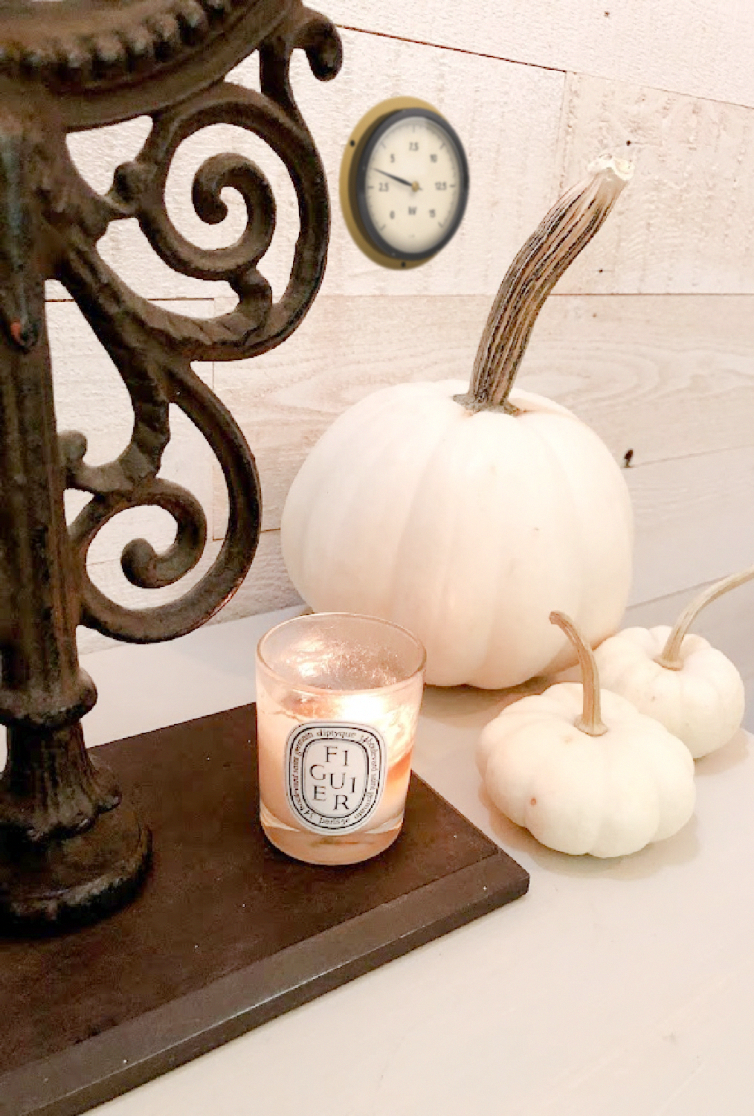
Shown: 3.5 kV
